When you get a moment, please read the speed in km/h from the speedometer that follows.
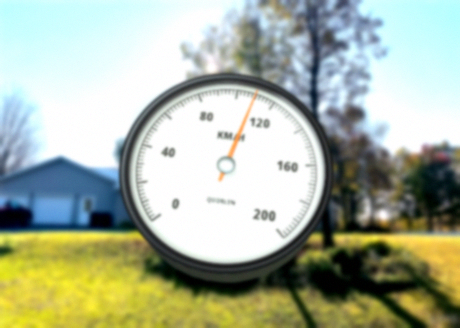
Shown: 110 km/h
